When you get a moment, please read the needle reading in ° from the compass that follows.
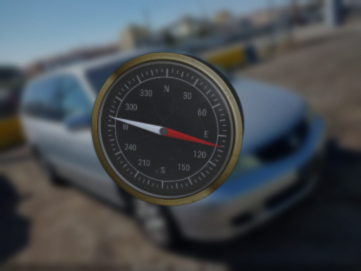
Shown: 100 °
